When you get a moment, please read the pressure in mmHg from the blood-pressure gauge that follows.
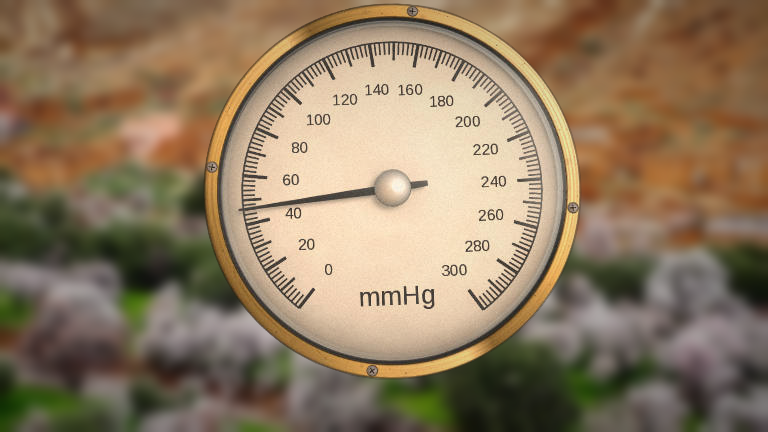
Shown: 46 mmHg
